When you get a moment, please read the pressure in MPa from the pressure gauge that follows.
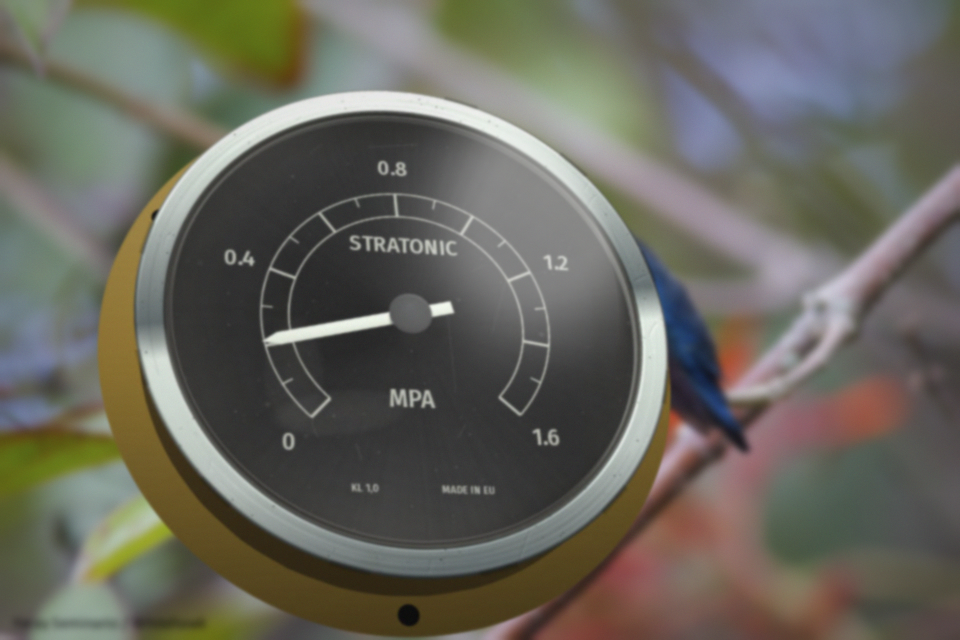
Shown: 0.2 MPa
